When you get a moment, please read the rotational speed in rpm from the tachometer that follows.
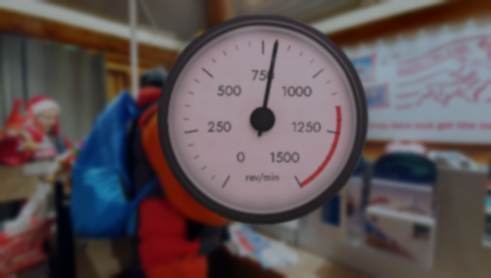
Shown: 800 rpm
